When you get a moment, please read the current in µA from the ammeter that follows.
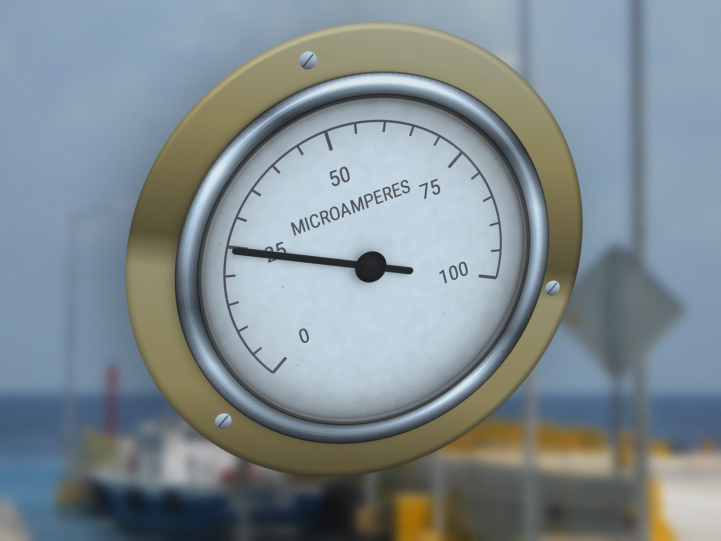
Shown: 25 µA
